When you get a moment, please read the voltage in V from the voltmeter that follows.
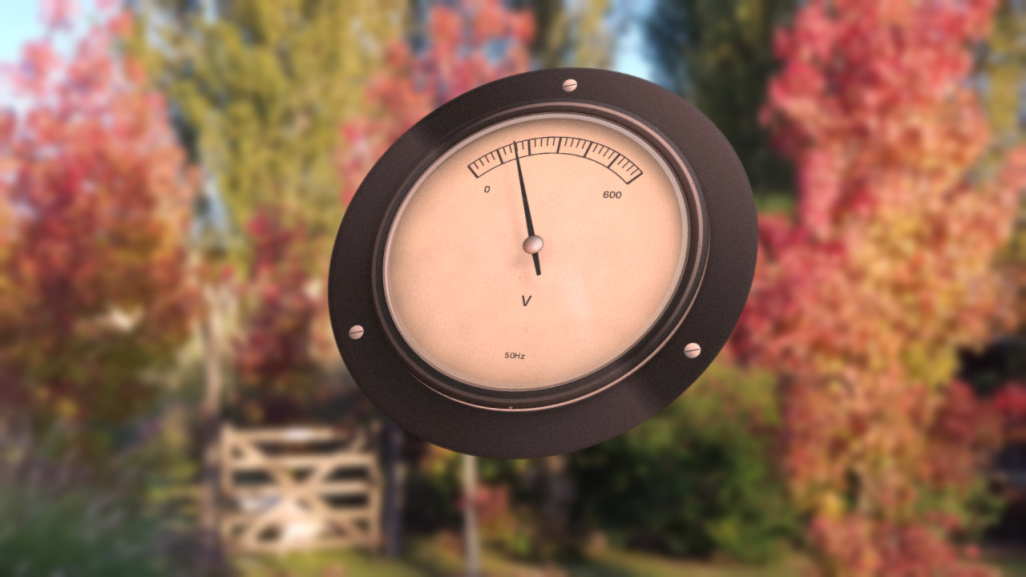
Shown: 160 V
